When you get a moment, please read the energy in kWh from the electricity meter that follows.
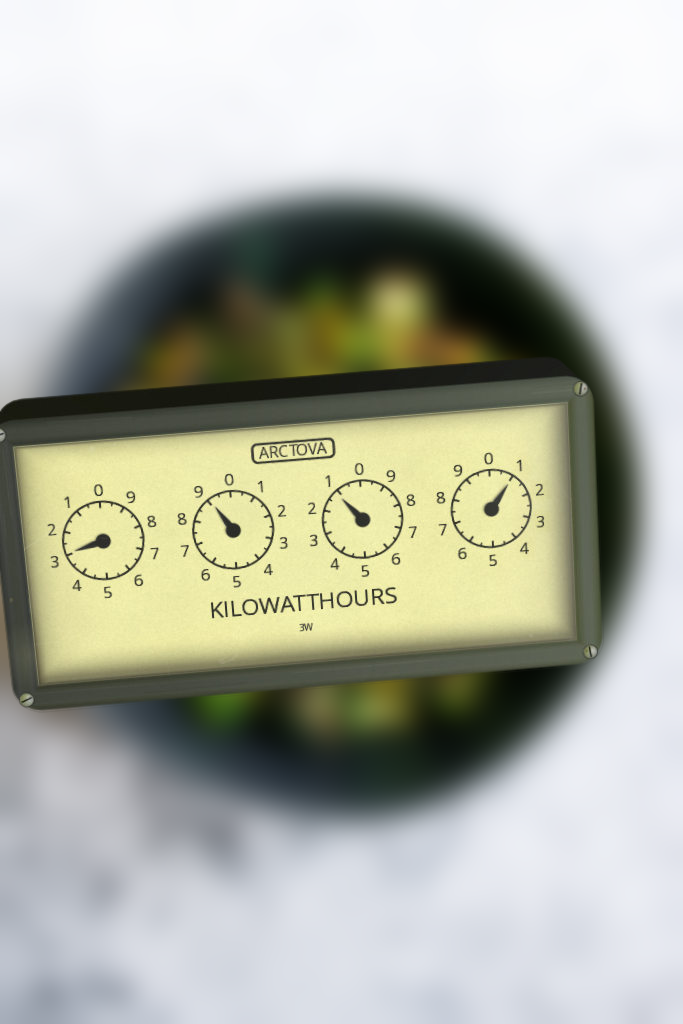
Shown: 2911 kWh
